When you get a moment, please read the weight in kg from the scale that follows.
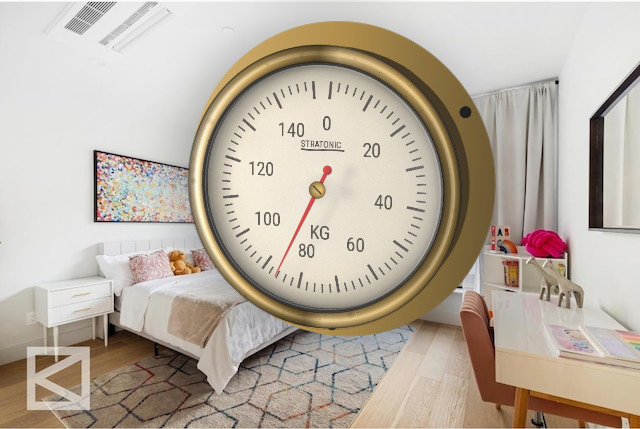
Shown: 86 kg
